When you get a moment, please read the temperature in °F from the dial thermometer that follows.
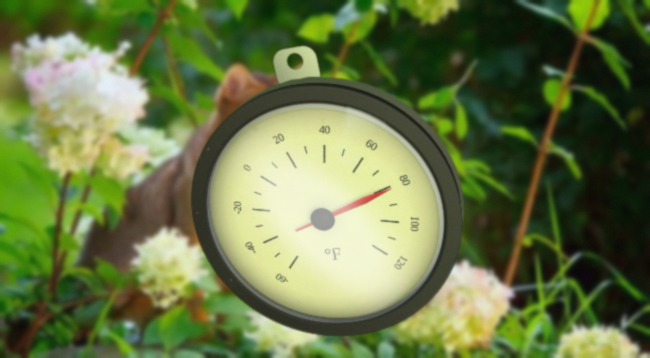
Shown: 80 °F
